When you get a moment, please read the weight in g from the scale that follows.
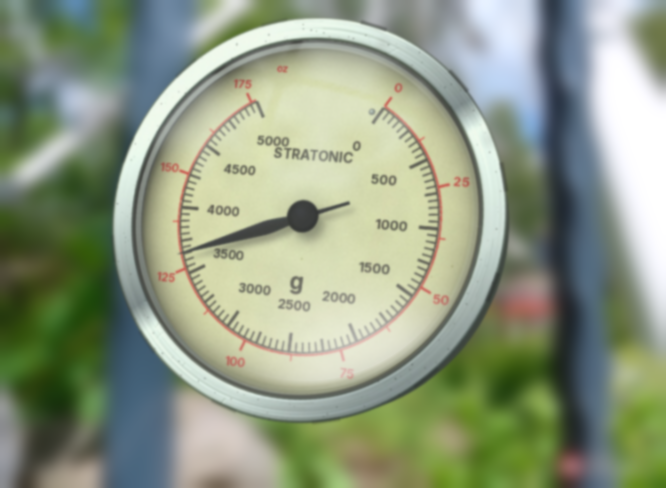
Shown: 3650 g
